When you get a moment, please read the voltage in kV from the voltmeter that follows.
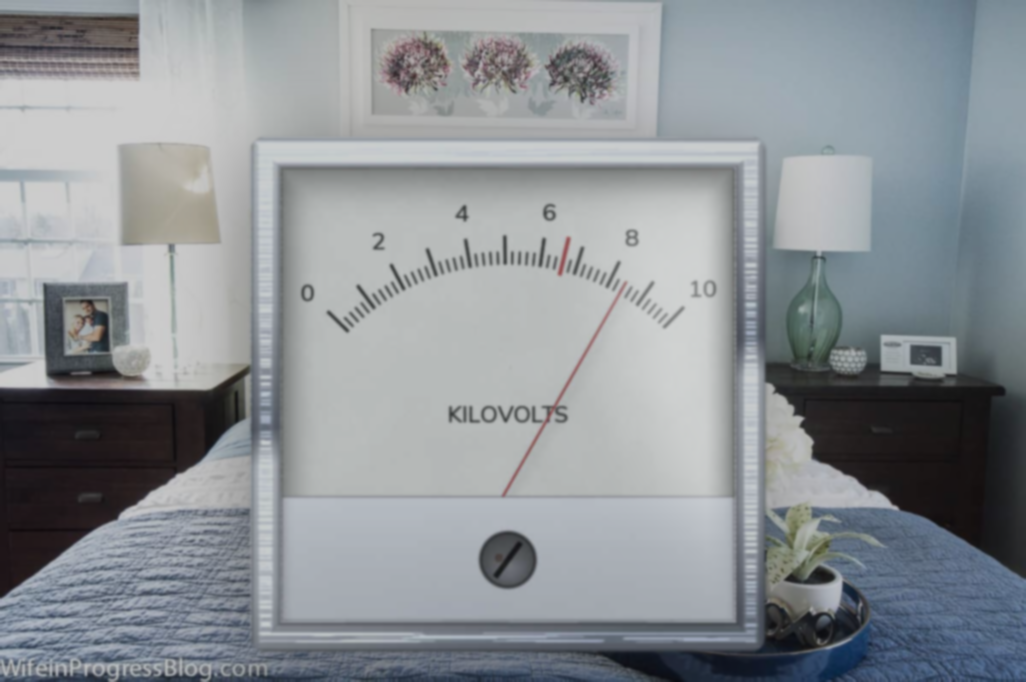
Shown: 8.4 kV
